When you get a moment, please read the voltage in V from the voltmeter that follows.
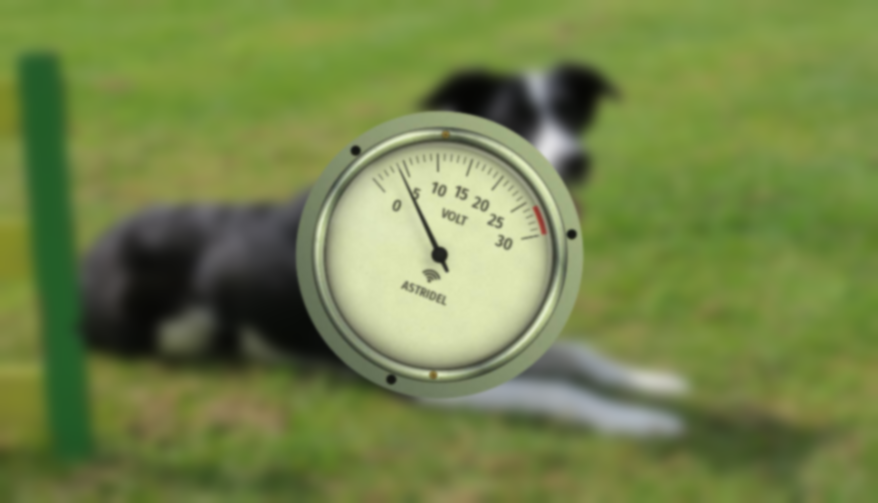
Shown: 4 V
